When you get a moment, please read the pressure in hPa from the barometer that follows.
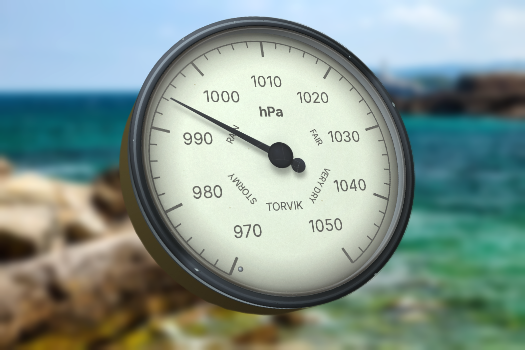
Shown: 994 hPa
